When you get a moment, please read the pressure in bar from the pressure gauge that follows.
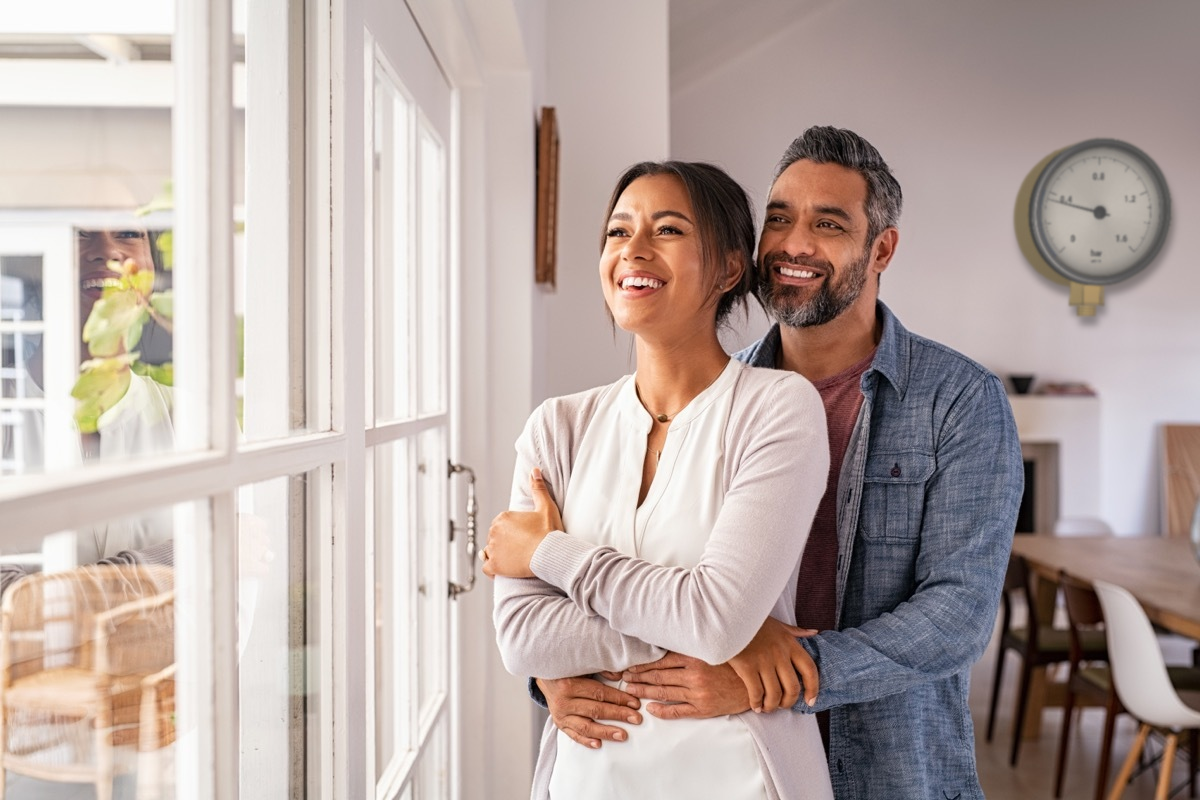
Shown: 0.35 bar
